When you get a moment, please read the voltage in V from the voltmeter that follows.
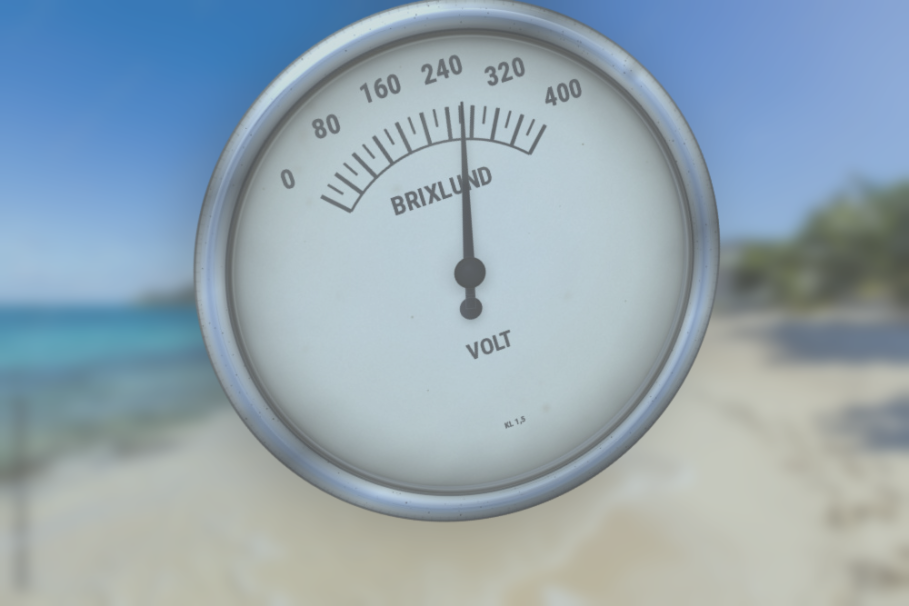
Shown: 260 V
